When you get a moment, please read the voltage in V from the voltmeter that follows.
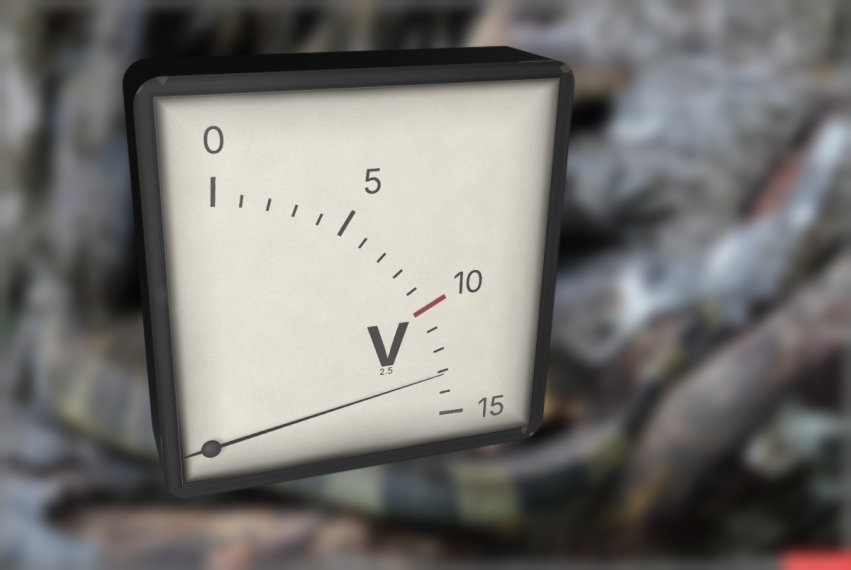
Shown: 13 V
